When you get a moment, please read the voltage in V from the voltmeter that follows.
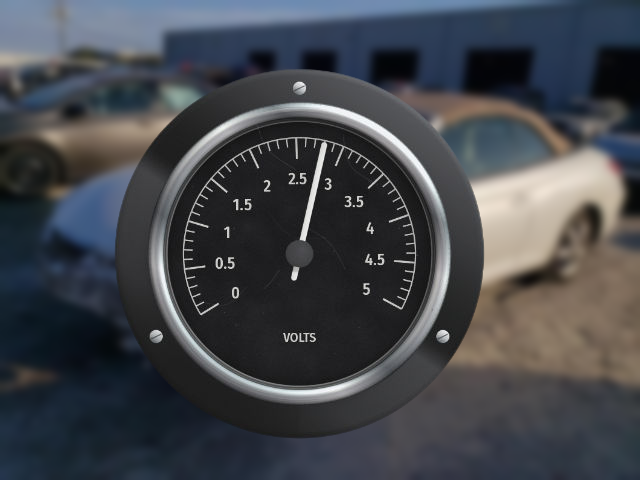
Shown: 2.8 V
